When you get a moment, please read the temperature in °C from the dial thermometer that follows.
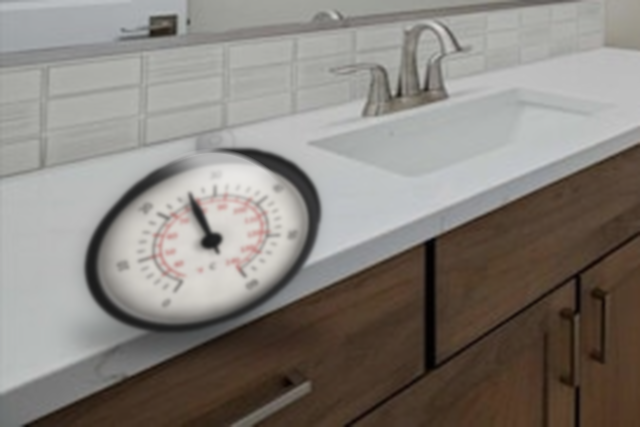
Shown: 26 °C
